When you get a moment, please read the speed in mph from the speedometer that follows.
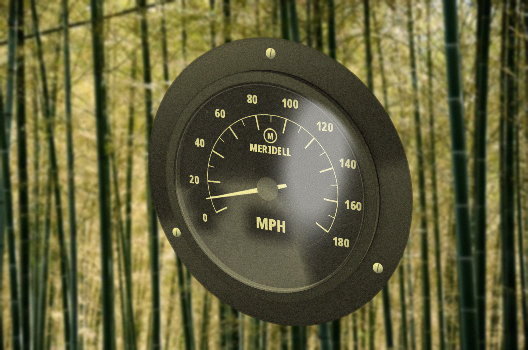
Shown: 10 mph
